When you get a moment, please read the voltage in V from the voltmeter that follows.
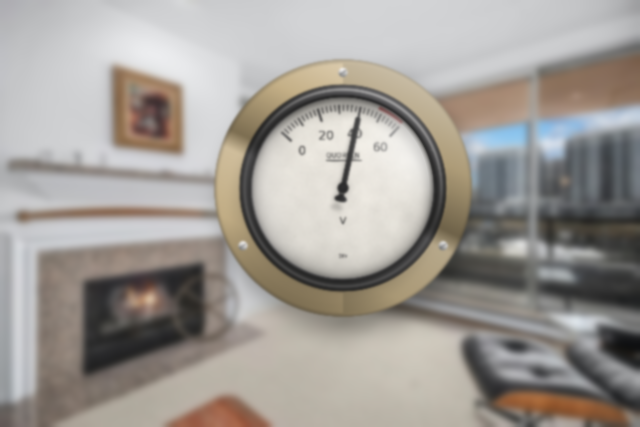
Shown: 40 V
